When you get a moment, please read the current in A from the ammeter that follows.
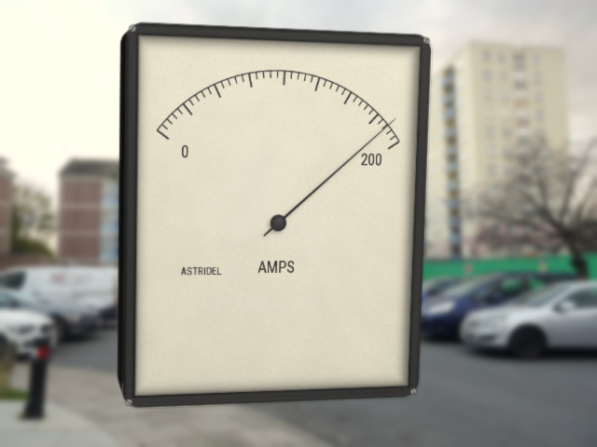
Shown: 185 A
